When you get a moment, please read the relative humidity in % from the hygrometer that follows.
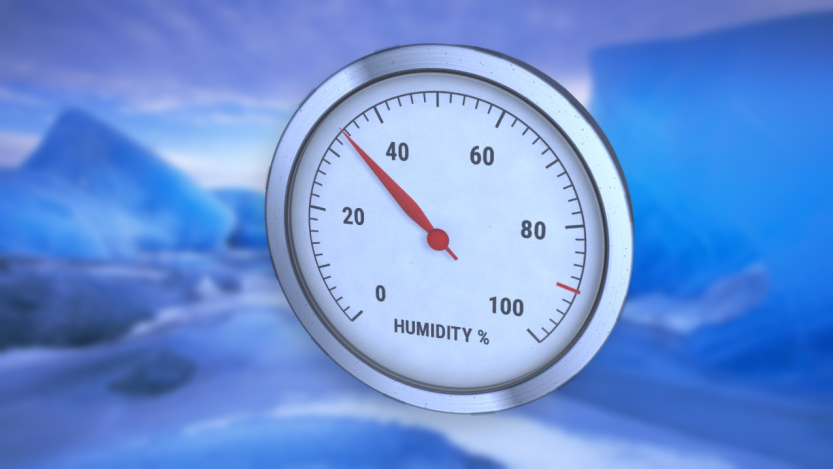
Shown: 34 %
